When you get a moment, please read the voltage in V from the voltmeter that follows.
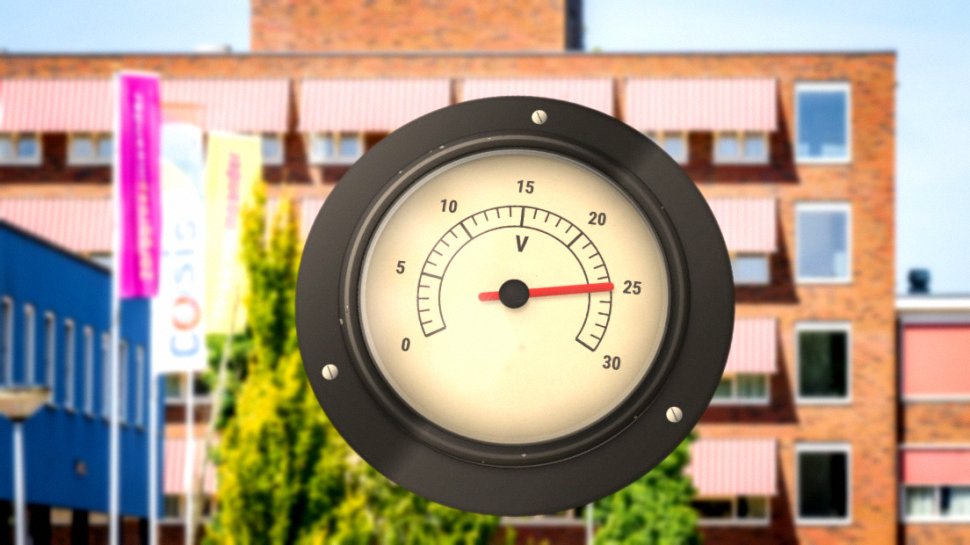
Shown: 25 V
